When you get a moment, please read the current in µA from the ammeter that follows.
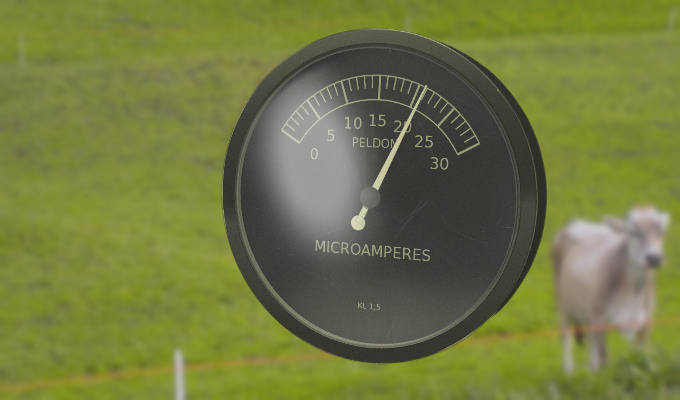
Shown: 21 µA
